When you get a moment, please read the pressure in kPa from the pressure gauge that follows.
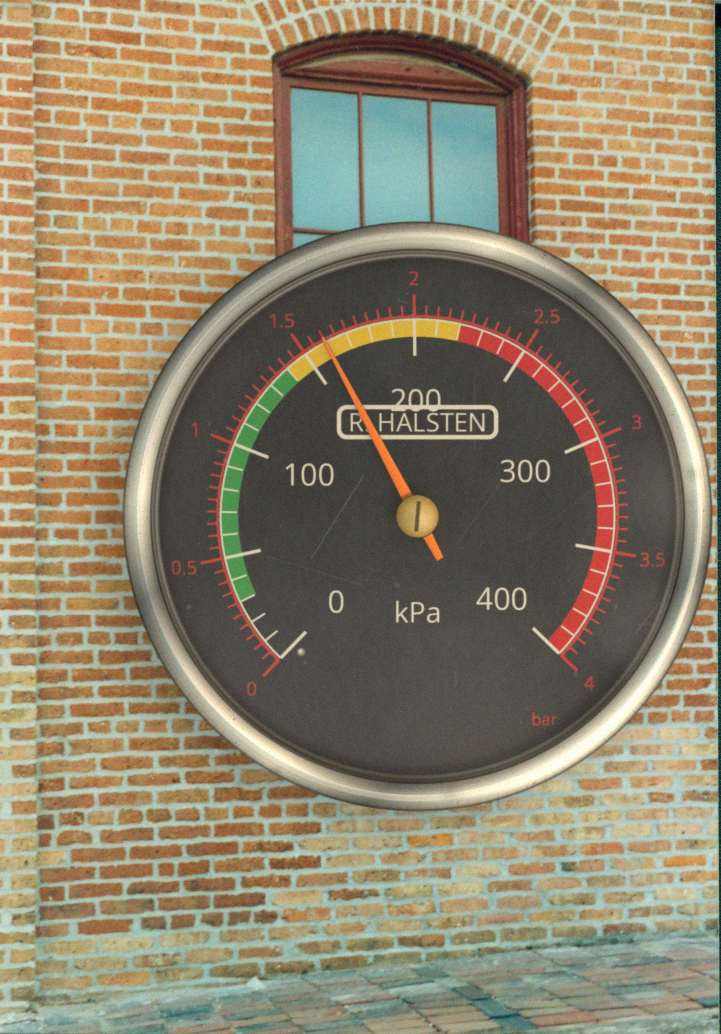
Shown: 160 kPa
